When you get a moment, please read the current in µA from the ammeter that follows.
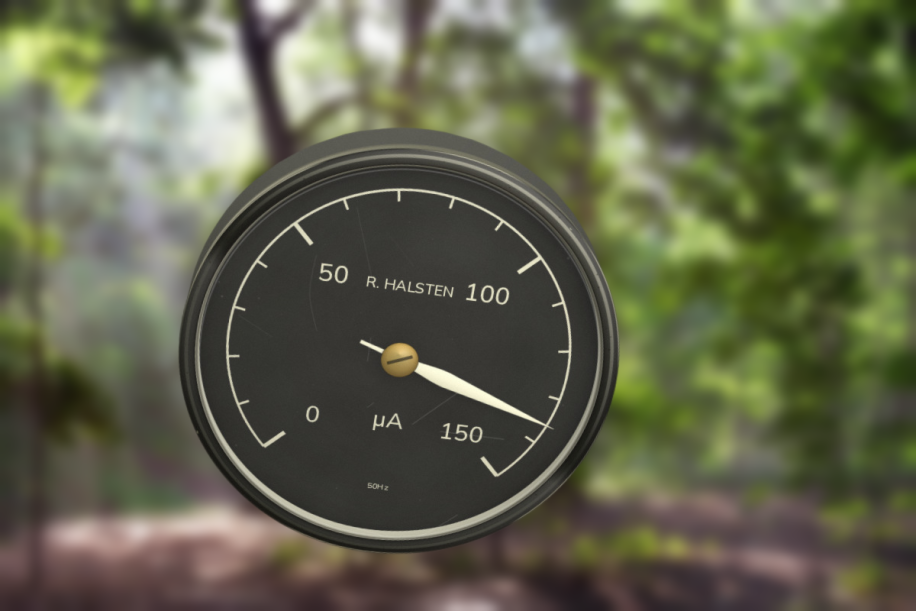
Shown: 135 µA
